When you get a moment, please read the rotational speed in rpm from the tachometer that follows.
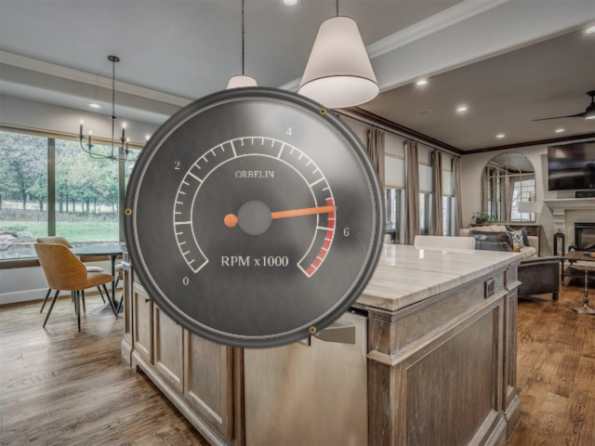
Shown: 5600 rpm
